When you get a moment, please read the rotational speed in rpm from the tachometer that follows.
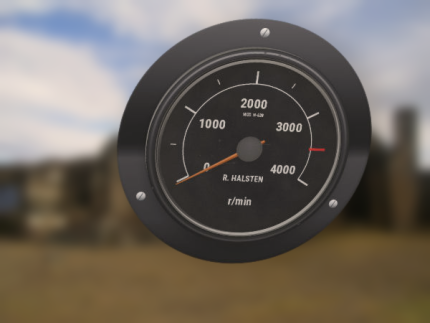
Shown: 0 rpm
